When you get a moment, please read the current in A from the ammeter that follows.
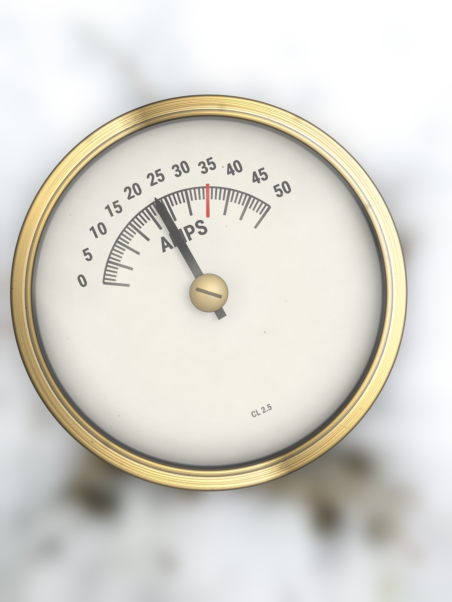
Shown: 23 A
